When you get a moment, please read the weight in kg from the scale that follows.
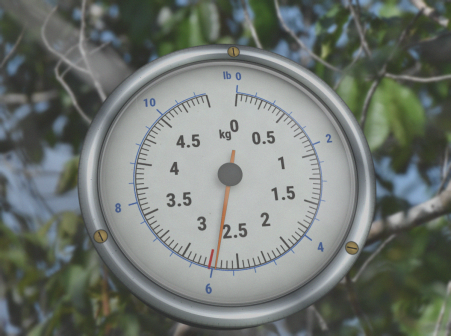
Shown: 2.7 kg
